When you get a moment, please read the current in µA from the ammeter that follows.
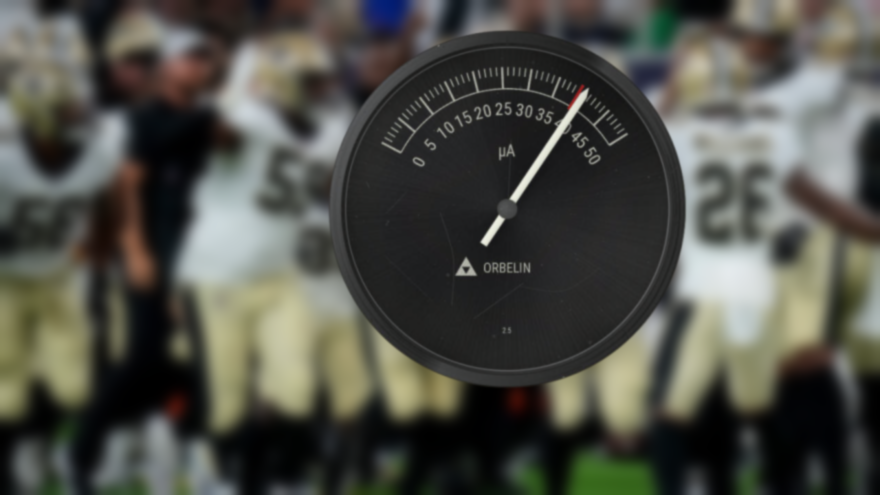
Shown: 40 µA
